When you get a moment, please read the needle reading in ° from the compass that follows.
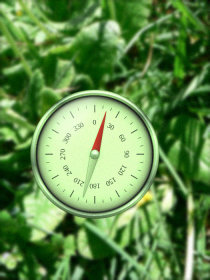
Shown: 15 °
